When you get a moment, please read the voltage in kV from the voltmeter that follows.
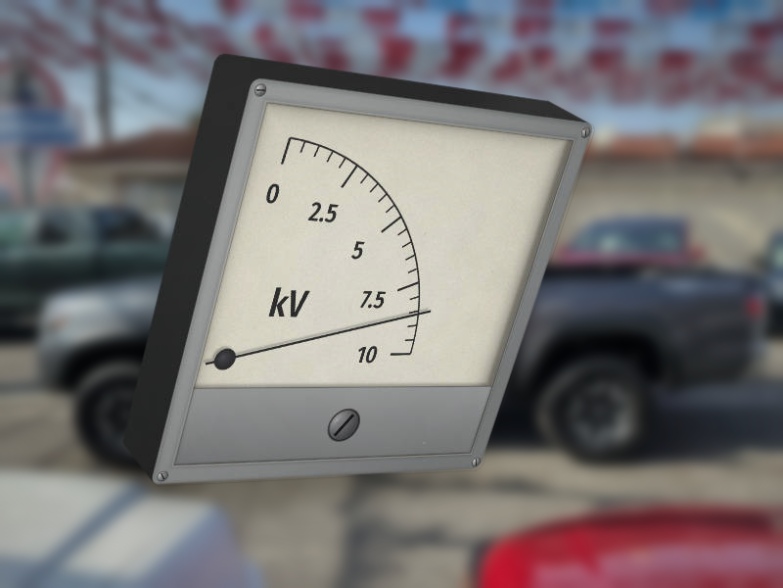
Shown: 8.5 kV
